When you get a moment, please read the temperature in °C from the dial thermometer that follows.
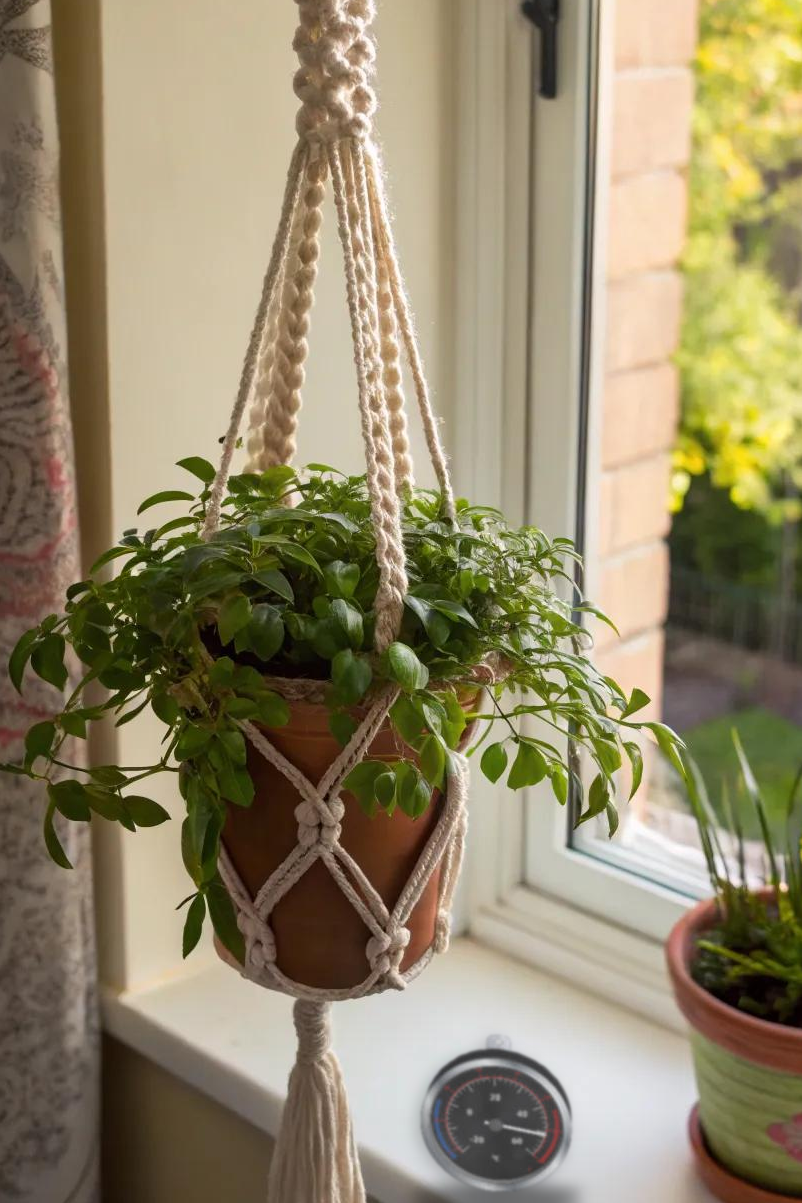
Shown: 50 °C
